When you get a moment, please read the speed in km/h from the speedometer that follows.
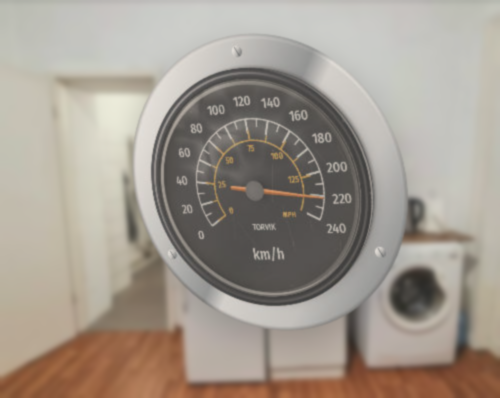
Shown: 220 km/h
